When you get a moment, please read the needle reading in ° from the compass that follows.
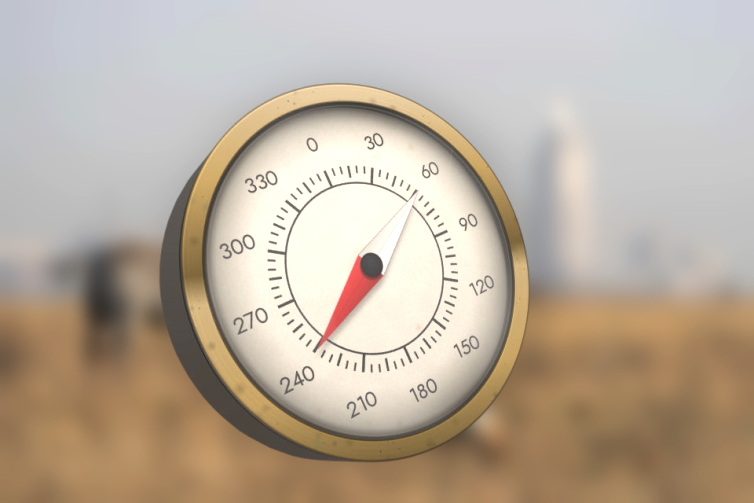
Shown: 240 °
